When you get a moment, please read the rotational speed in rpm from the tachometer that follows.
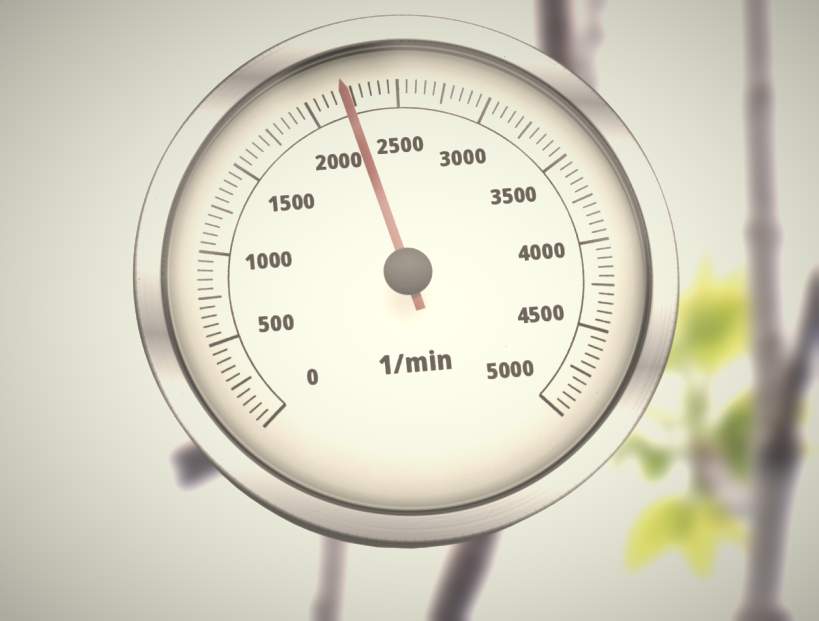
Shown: 2200 rpm
